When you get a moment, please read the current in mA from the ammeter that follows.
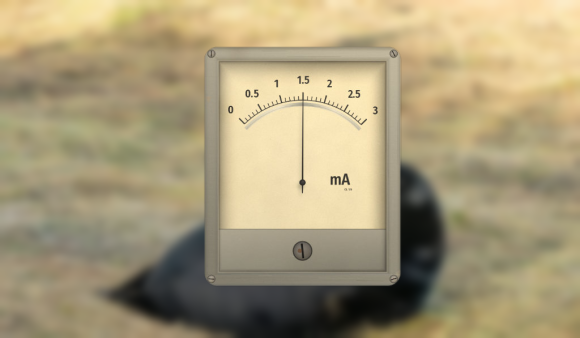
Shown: 1.5 mA
